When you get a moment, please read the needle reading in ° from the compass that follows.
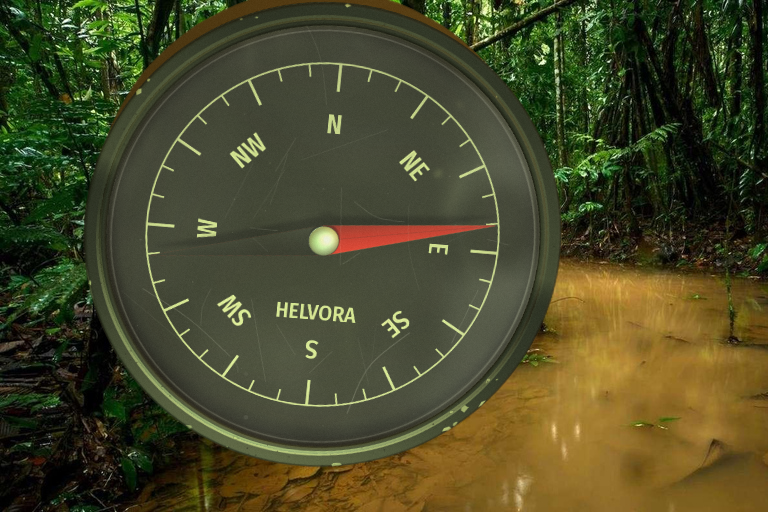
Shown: 80 °
